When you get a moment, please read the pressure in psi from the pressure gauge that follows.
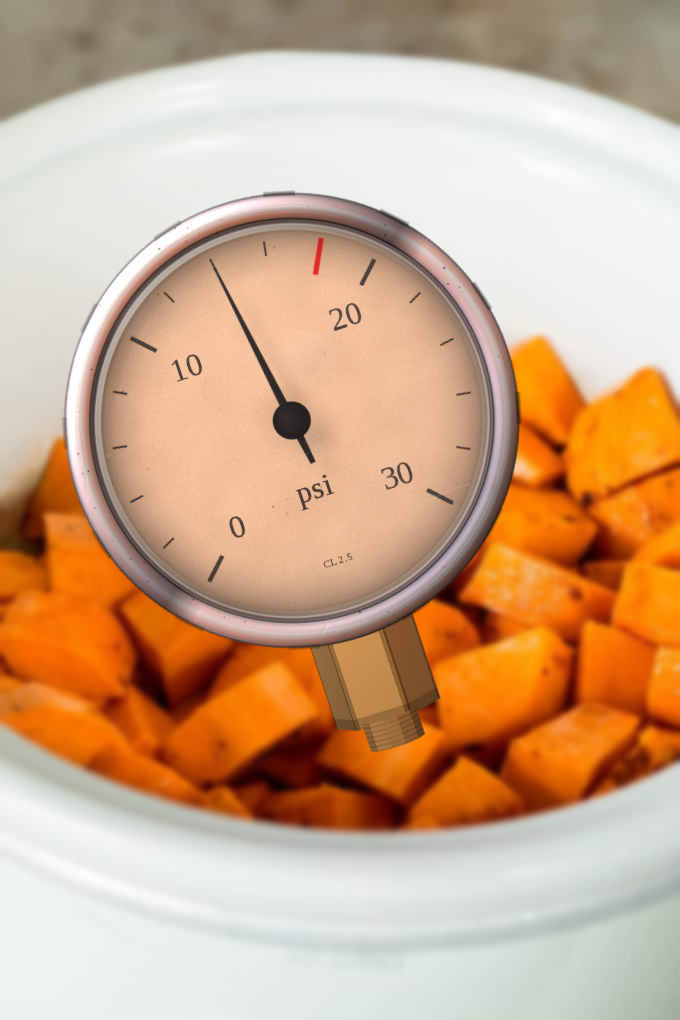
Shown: 14 psi
